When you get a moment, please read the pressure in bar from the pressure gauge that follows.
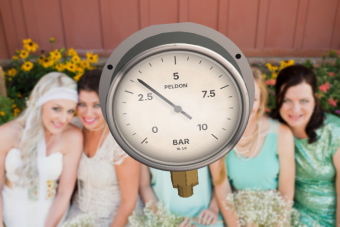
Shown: 3.25 bar
